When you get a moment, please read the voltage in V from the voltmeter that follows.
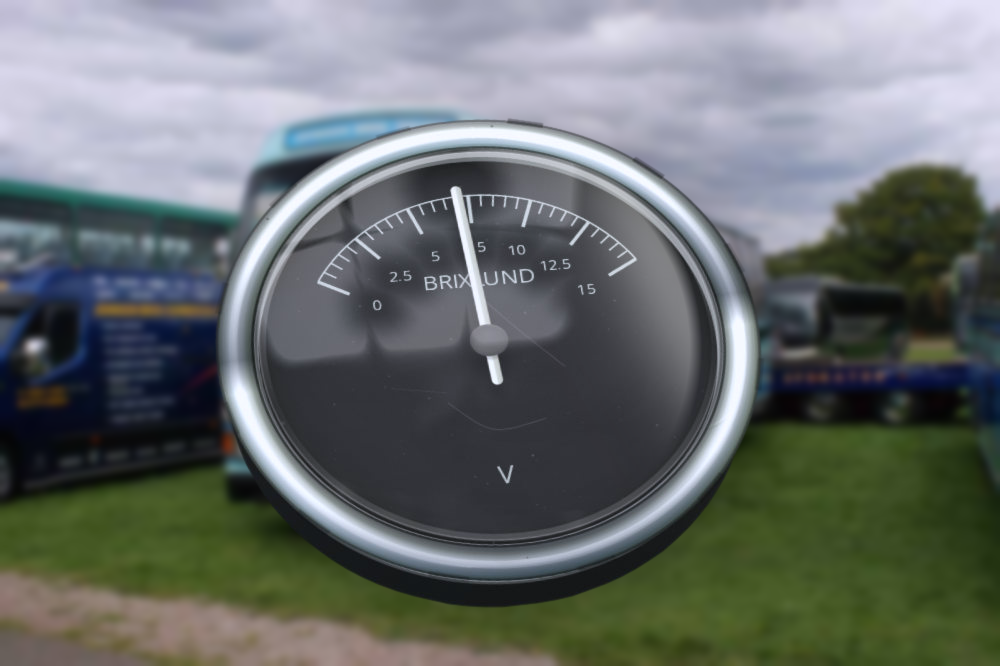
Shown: 7 V
